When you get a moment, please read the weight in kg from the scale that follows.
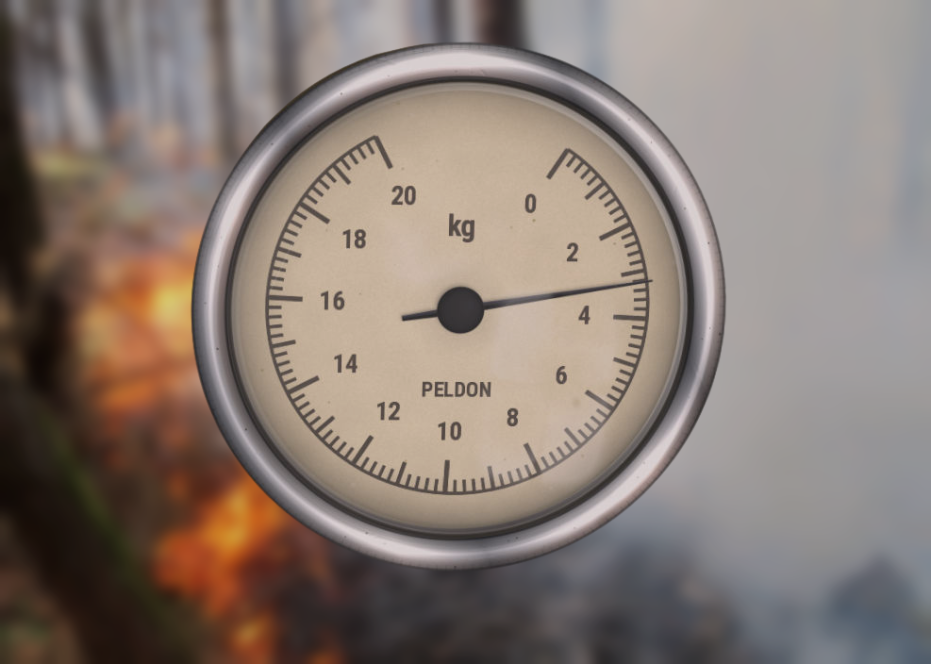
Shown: 3.2 kg
